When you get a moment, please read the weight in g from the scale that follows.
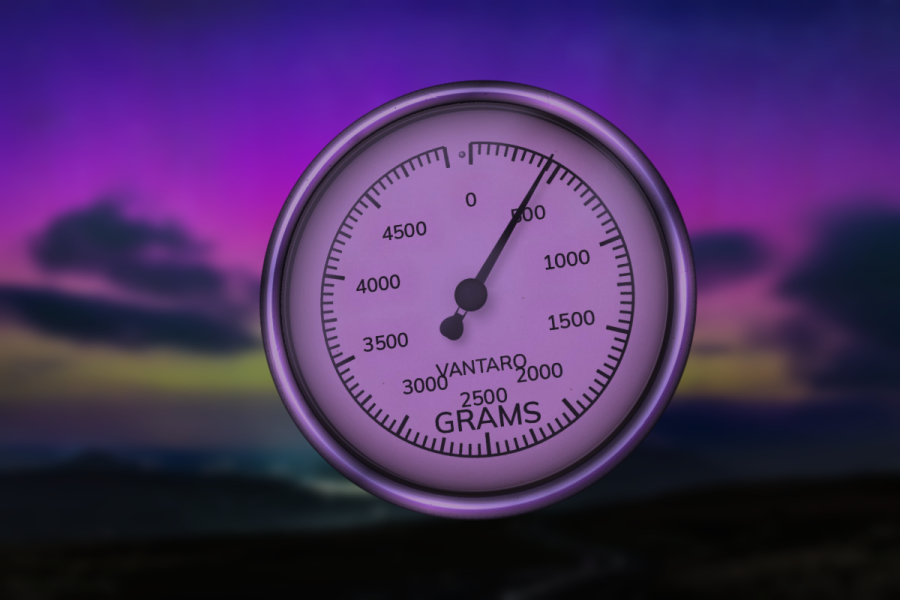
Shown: 450 g
